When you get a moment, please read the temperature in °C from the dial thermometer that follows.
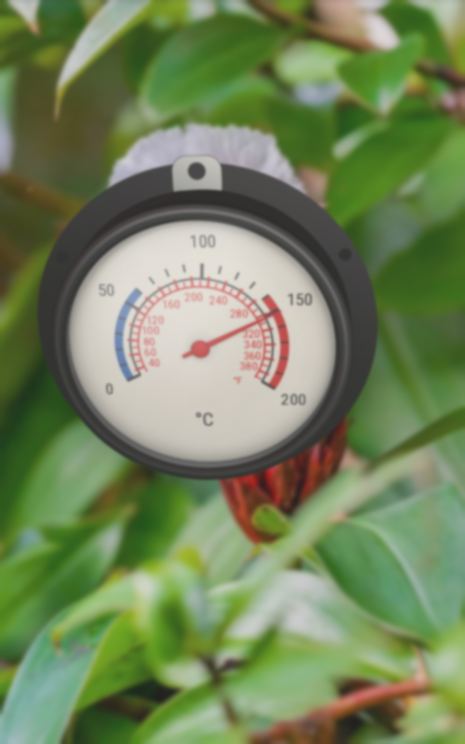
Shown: 150 °C
